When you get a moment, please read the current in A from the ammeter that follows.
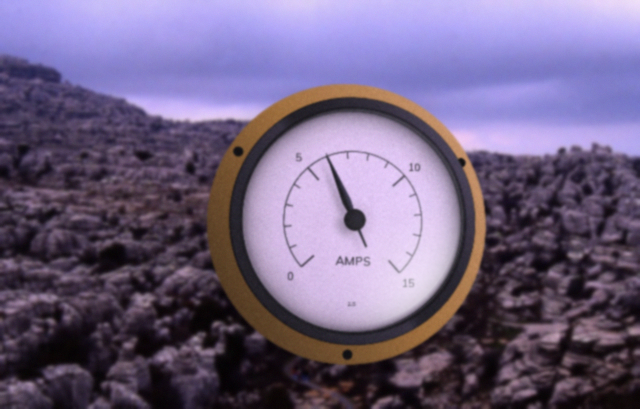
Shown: 6 A
